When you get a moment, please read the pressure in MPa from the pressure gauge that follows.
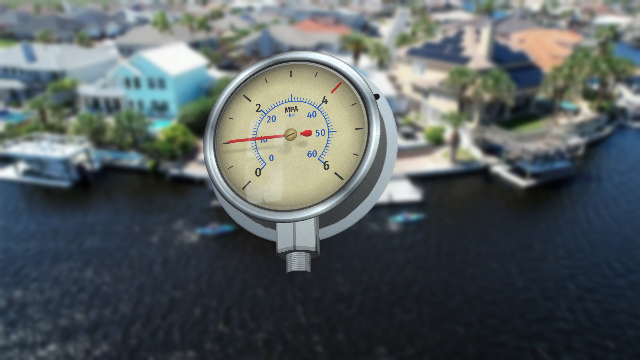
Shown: 1 MPa
